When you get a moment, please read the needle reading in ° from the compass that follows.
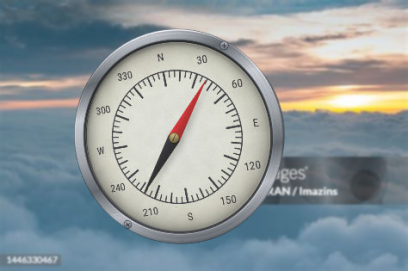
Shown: 40 °
